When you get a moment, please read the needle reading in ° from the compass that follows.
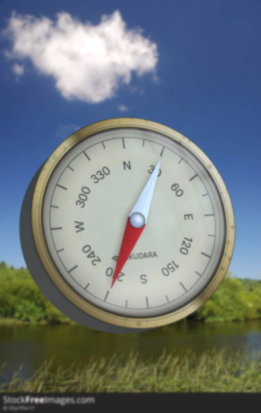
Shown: 210 °
